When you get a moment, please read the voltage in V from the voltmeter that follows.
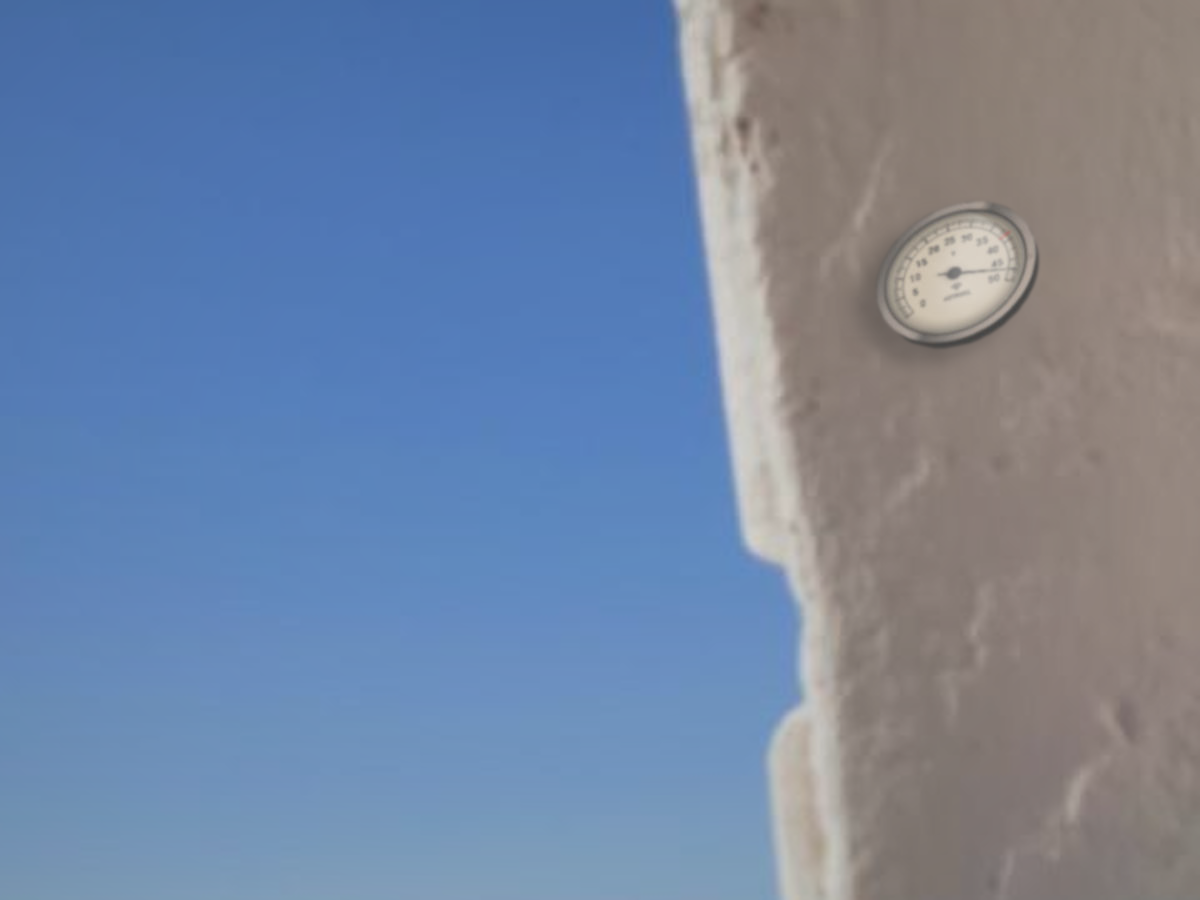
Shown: 47.5 V
